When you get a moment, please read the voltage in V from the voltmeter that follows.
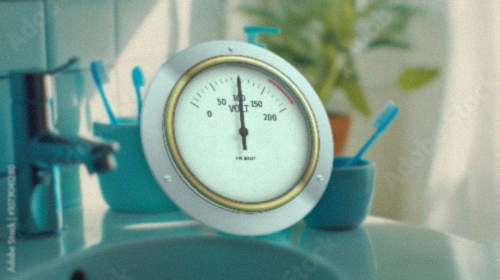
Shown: 100 V
